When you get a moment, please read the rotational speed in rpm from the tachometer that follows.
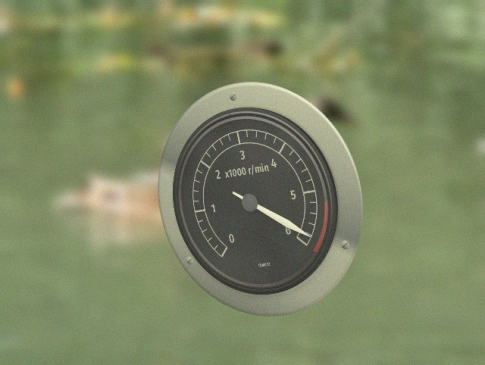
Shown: 5800 rpm
